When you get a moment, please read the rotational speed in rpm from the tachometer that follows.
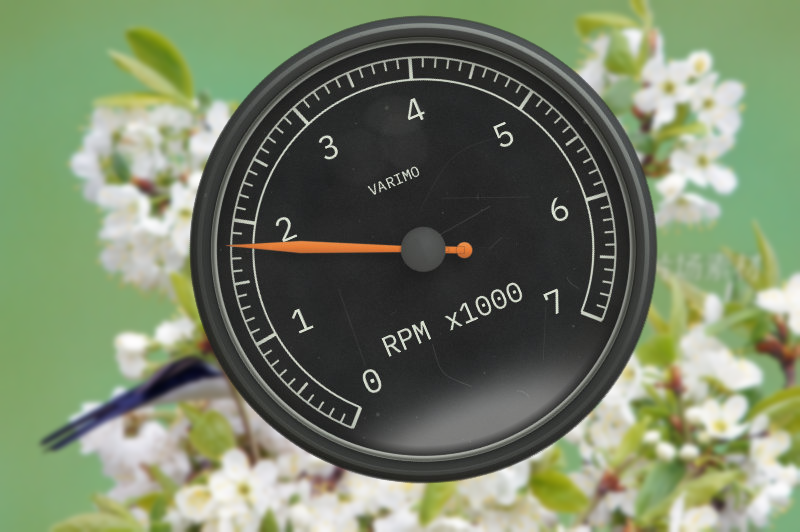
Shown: 1800 rpm
